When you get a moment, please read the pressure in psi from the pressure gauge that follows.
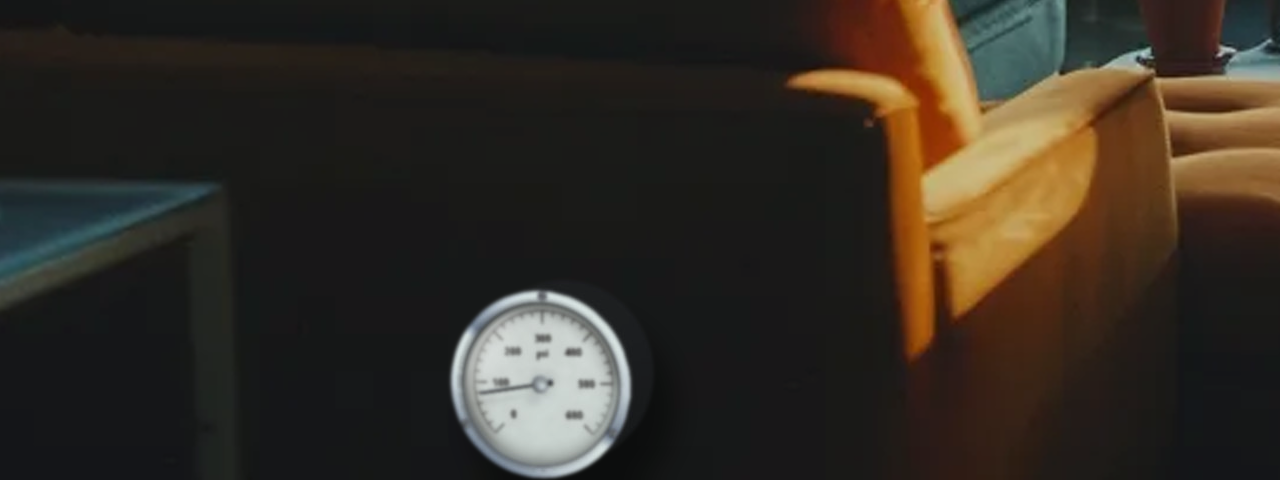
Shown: 80 psi
